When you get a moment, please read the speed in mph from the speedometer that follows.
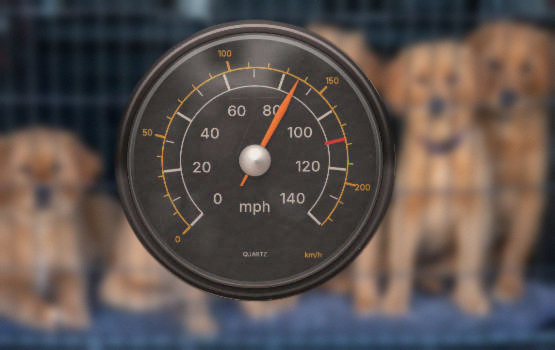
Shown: 85 mph
